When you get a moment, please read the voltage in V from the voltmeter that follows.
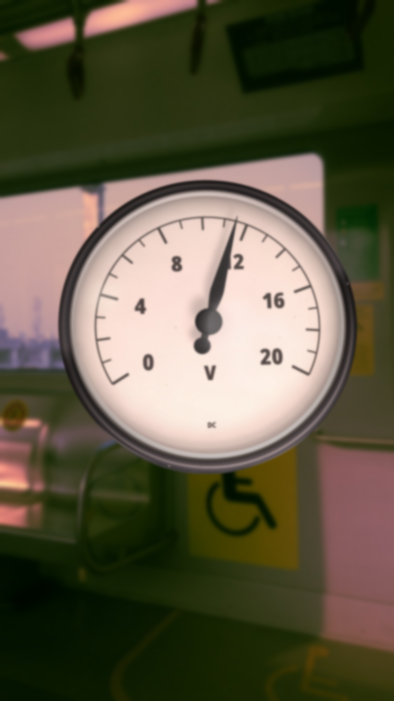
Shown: 11.5 V
